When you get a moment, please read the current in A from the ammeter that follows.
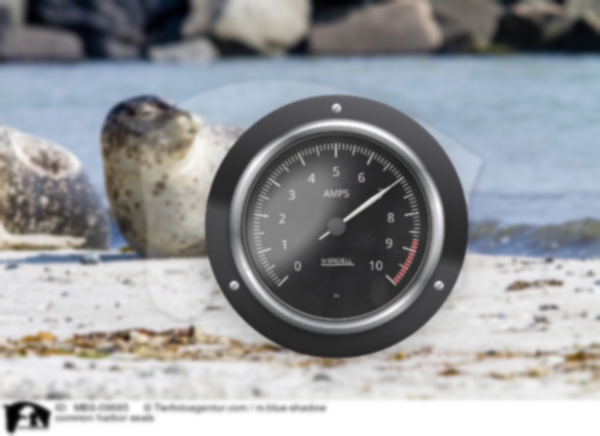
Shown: 7 A
